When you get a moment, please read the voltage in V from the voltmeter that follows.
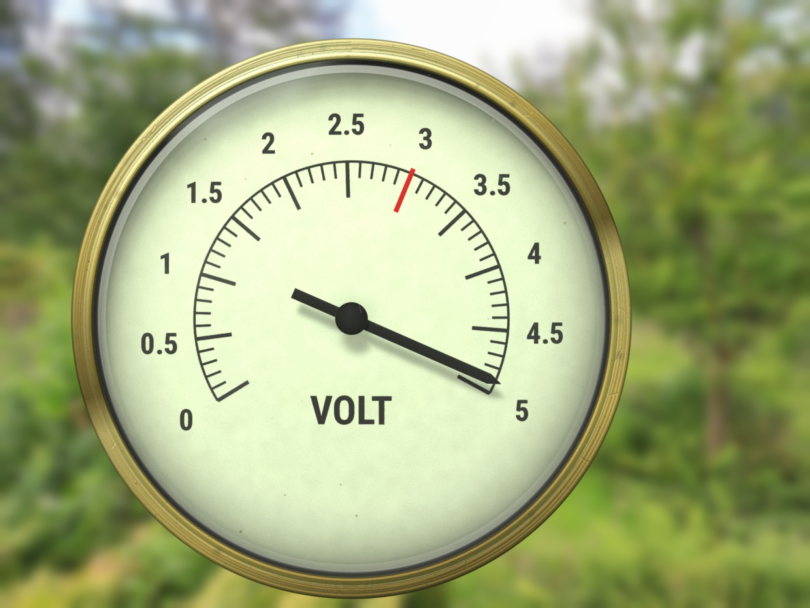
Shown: 4.9 V
